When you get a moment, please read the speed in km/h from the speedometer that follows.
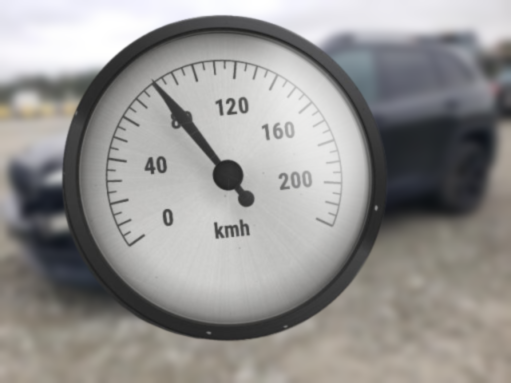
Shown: 80 km/h
